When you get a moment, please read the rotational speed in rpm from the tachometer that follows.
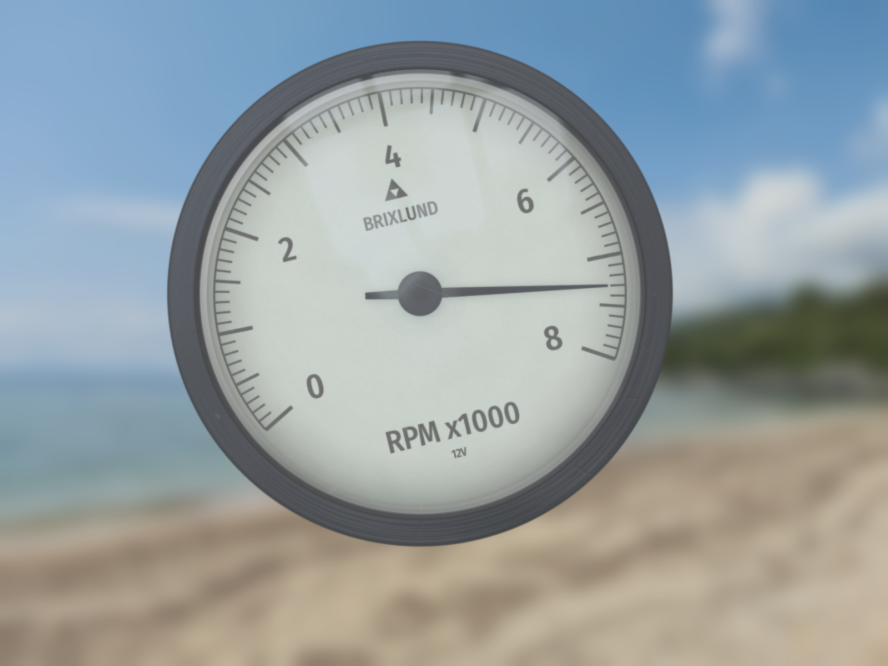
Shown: 7300 rpm
